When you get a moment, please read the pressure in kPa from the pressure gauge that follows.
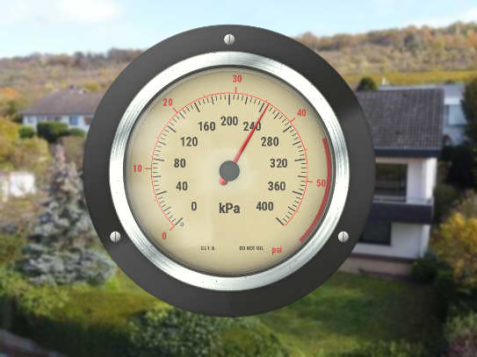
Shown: 245 kPa
